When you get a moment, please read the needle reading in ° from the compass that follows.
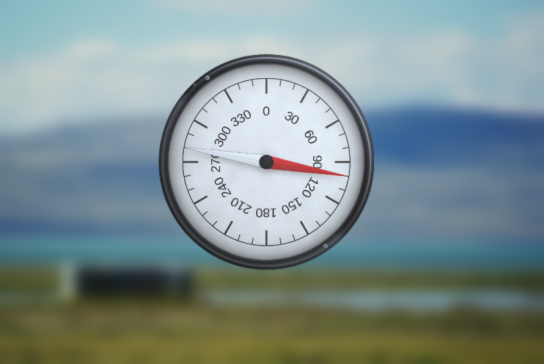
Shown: 100 °
